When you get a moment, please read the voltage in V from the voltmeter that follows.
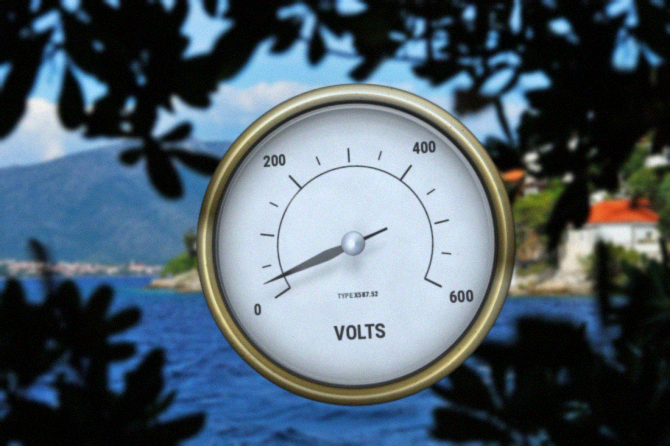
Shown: 25 V
